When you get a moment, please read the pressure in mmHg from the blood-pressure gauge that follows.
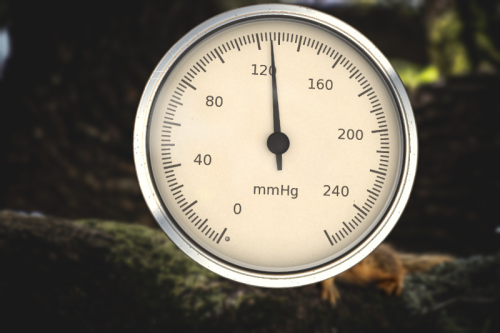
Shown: 126 mmHg
